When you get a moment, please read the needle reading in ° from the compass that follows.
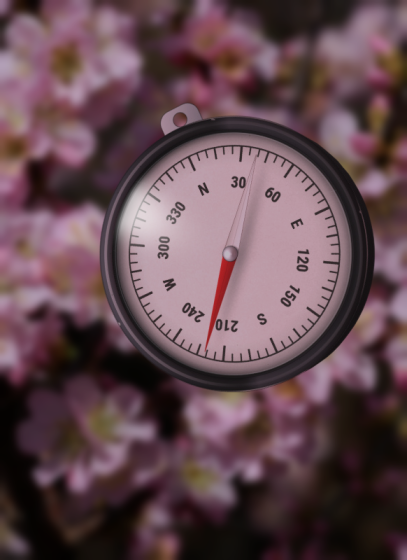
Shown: 220 °
